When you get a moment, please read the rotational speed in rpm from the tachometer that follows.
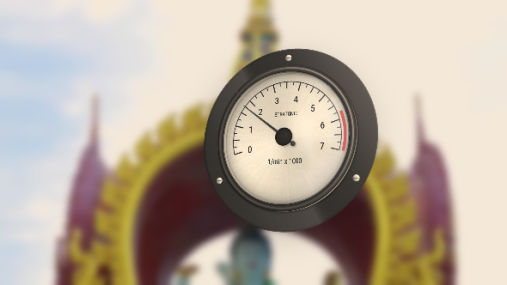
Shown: 1750 rpm
